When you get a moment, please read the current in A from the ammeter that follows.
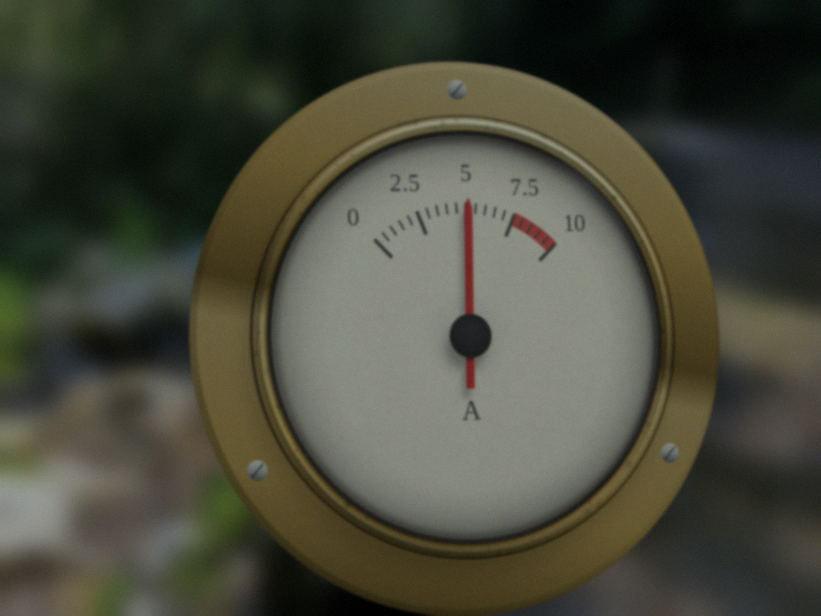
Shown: 5 A
